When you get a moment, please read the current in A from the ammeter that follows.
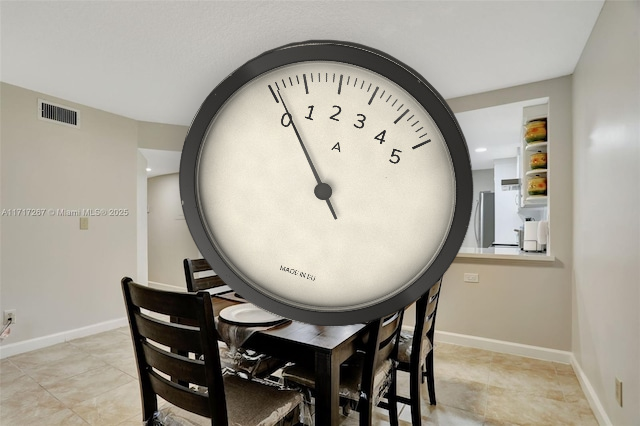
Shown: 0.2 A
